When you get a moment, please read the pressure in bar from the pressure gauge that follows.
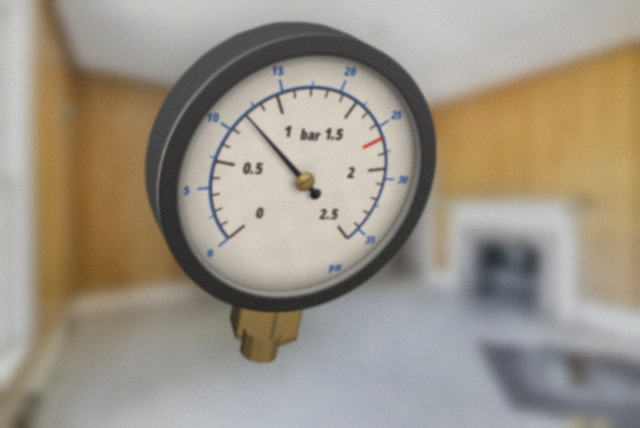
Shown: 0.8 bar
